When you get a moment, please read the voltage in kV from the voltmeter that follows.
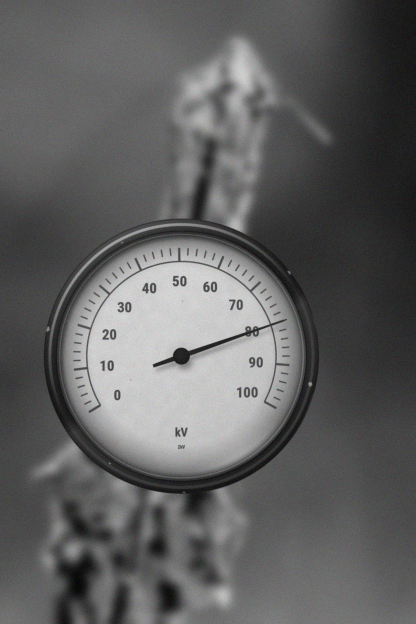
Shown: 80 kV
